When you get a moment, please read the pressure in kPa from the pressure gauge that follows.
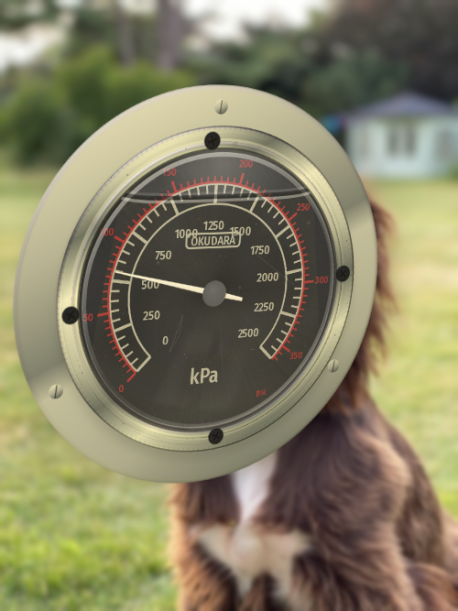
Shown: 550 kPa
